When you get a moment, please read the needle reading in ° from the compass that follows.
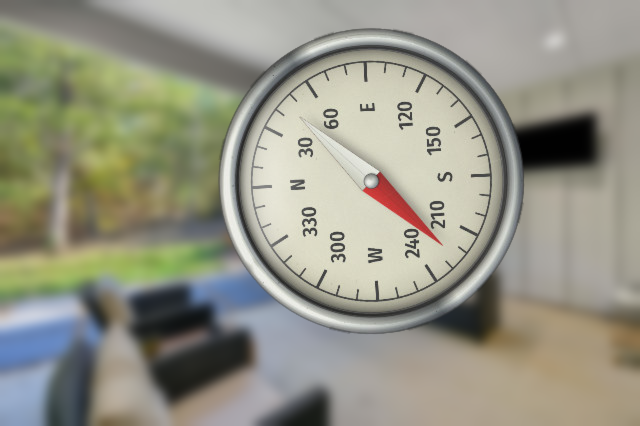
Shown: 225 °
